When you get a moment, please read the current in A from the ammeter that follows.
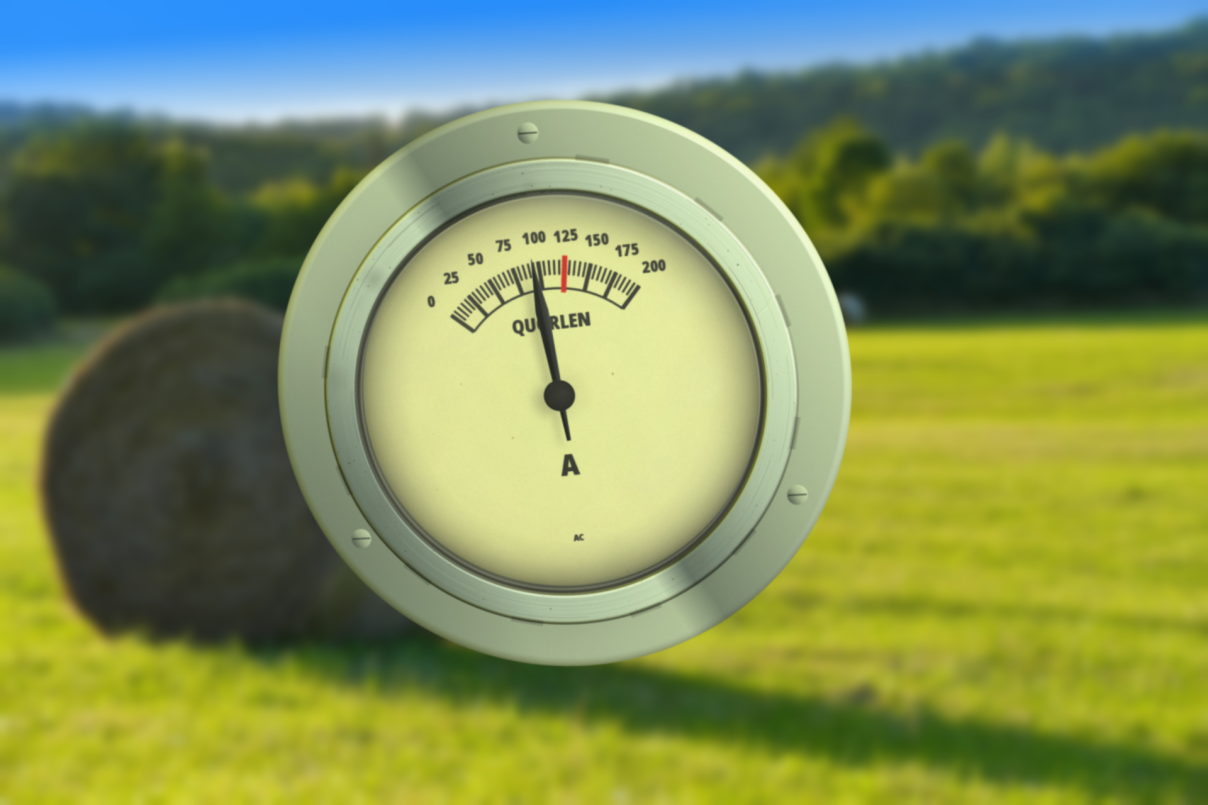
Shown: 95 A
